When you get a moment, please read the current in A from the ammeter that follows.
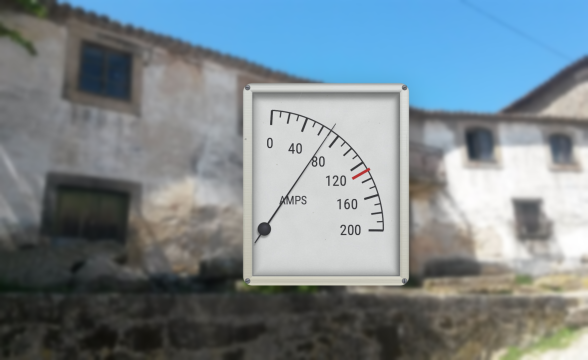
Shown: 70 A
